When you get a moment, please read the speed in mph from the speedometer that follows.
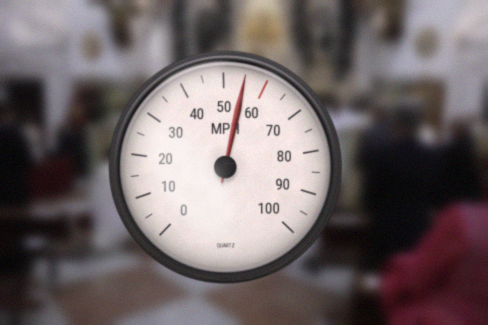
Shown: 55 mph
